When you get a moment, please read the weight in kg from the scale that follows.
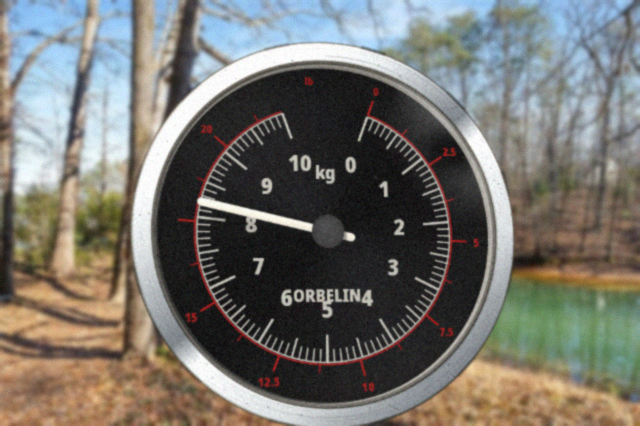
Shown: 8.2 kg
